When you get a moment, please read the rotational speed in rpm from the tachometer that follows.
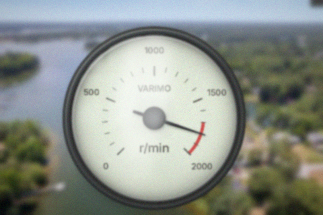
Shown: 1800 rpm
